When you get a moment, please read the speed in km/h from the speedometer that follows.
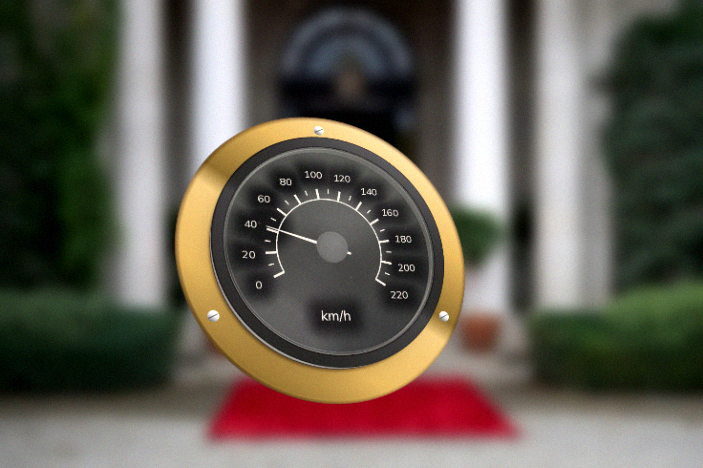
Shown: 40 km/h
